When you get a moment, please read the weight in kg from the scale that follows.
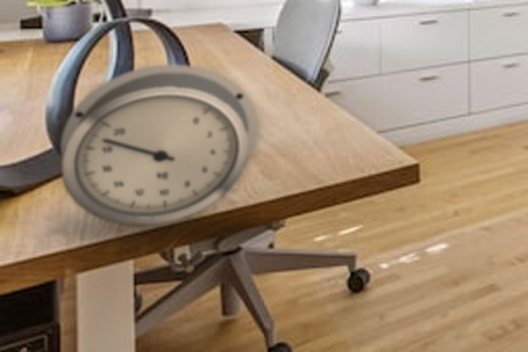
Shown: 19 kg
